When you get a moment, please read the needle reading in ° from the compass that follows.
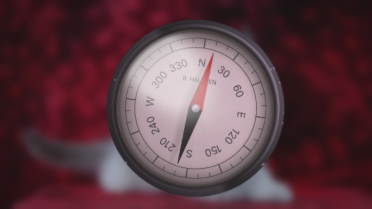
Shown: 10 °
